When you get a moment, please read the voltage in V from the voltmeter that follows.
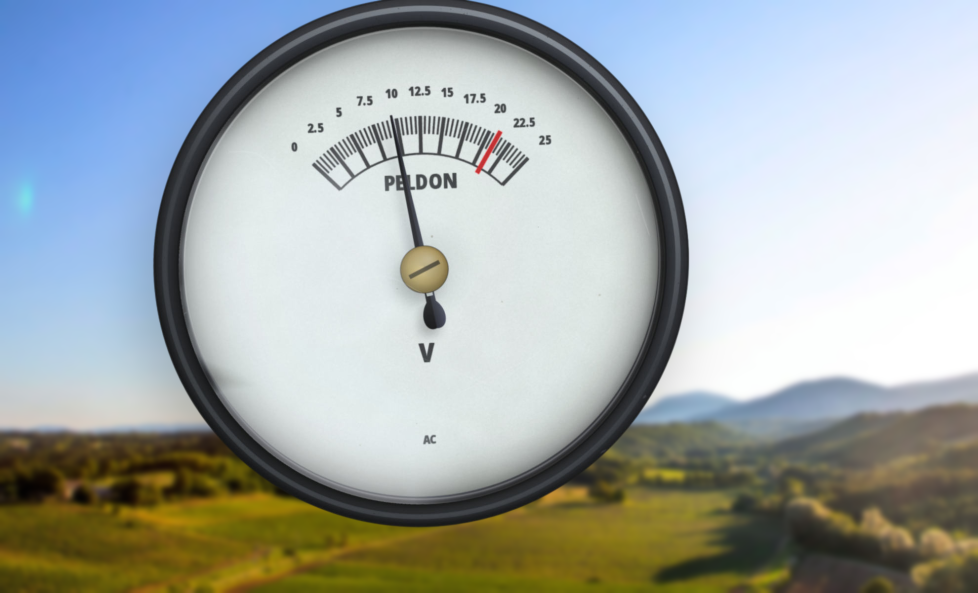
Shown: 9.5 V
